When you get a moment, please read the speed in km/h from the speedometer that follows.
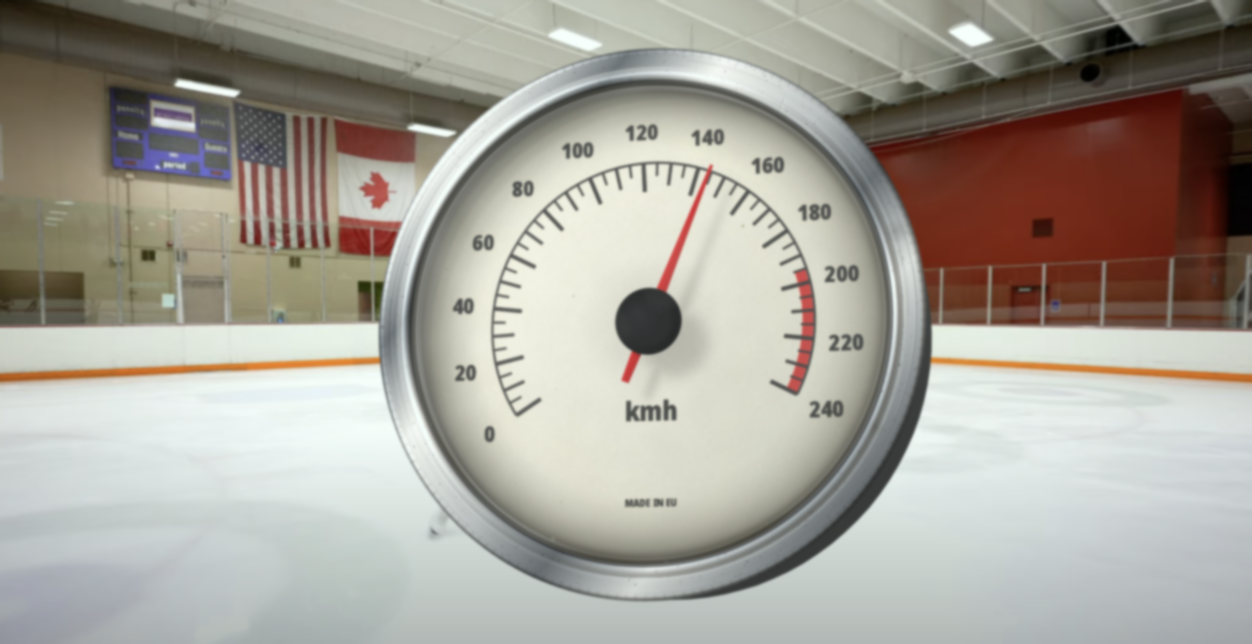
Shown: 145 km/h
